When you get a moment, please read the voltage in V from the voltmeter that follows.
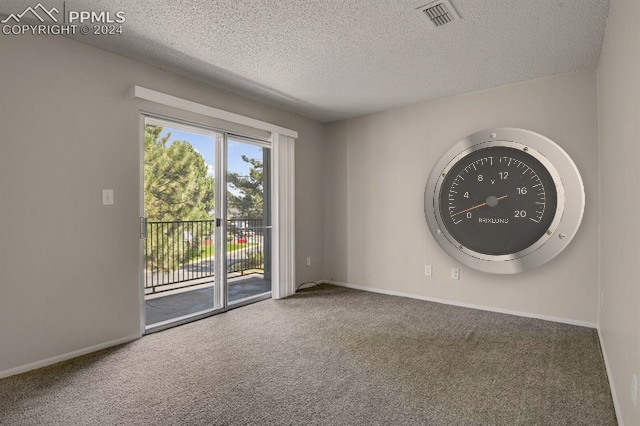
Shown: 1 V
